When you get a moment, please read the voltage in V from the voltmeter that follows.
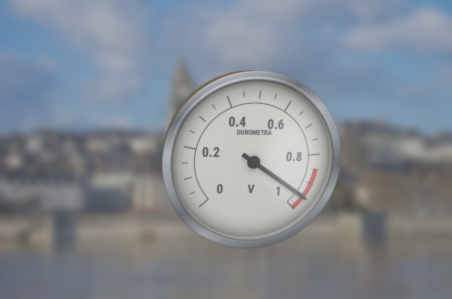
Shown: 0.95 V
